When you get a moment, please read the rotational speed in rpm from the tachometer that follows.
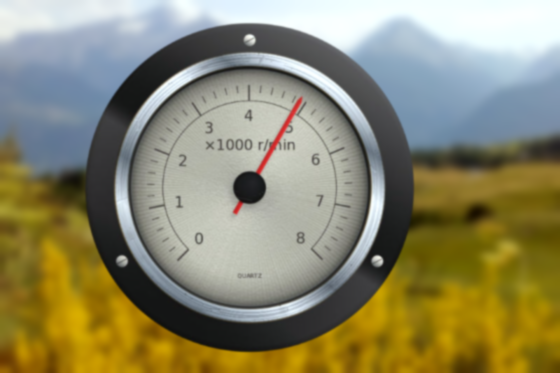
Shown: 4900 rpm
